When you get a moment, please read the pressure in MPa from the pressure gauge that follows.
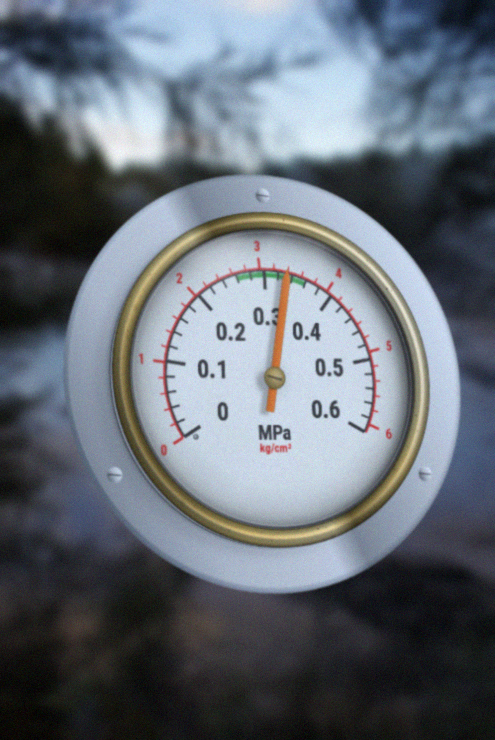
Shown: 0.33 MPa
